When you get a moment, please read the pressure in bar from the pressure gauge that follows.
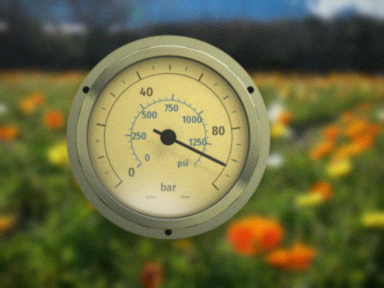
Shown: 92.5 bar
